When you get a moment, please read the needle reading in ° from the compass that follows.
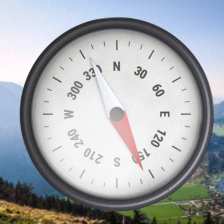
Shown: 155 °
